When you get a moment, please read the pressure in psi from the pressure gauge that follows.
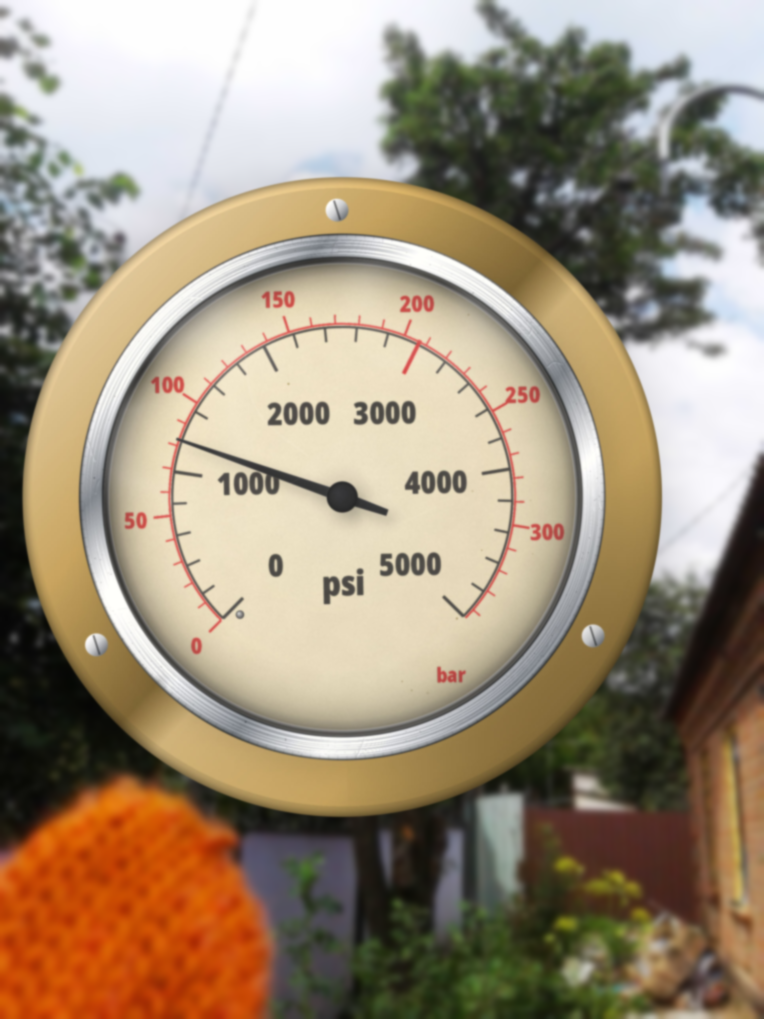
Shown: 1200 psi
